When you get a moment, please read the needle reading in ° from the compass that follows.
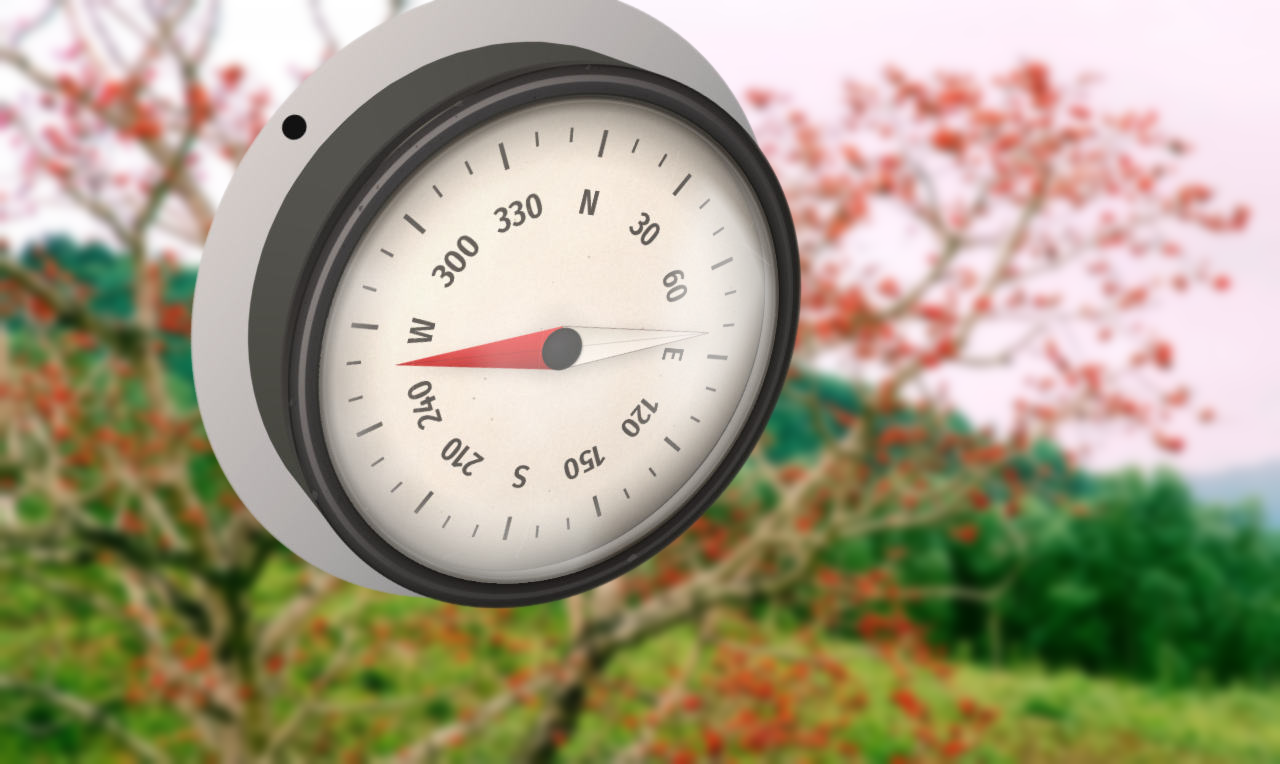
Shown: 260 °
